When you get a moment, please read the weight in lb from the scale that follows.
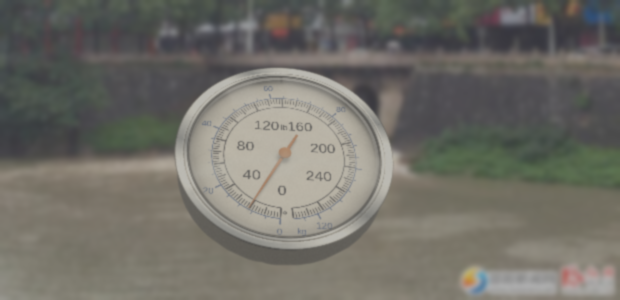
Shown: 20 lb
